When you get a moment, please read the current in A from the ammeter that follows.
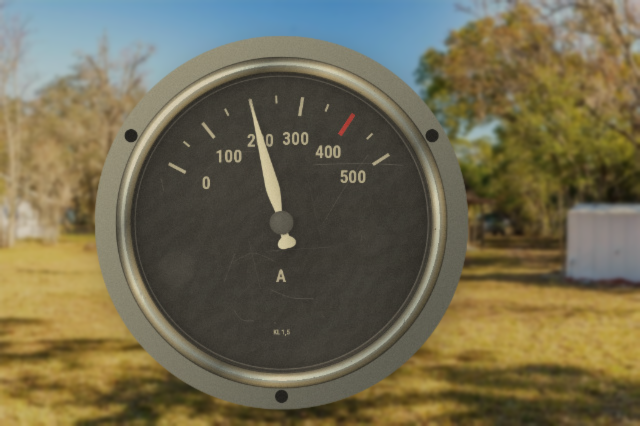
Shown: 200 A
